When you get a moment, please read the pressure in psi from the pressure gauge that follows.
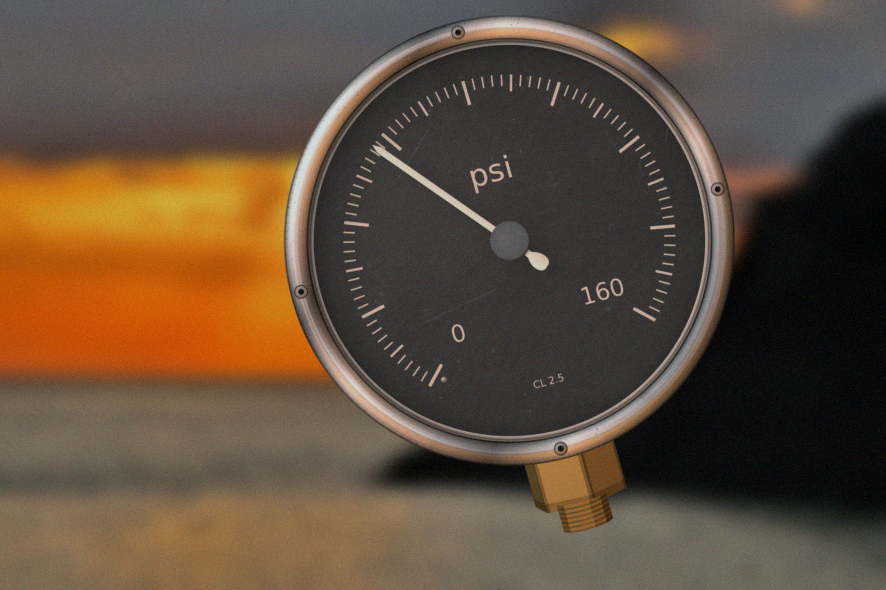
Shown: 57 psi
